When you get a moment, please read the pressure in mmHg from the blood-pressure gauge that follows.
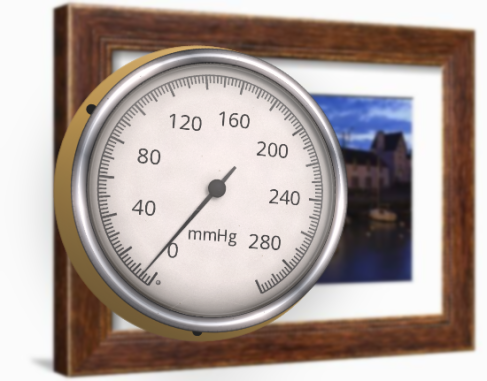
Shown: 6 mmHg
